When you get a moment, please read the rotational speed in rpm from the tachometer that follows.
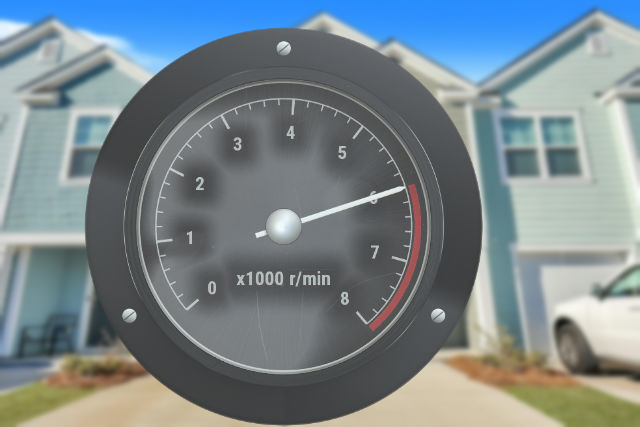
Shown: 6000 rpm
